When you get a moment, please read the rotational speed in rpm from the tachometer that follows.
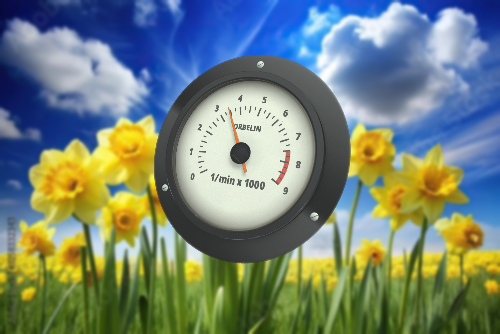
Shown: 3500 rpm
